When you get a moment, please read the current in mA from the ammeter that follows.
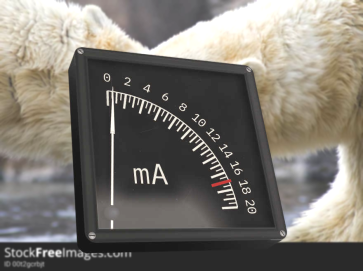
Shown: 0.5 mA
